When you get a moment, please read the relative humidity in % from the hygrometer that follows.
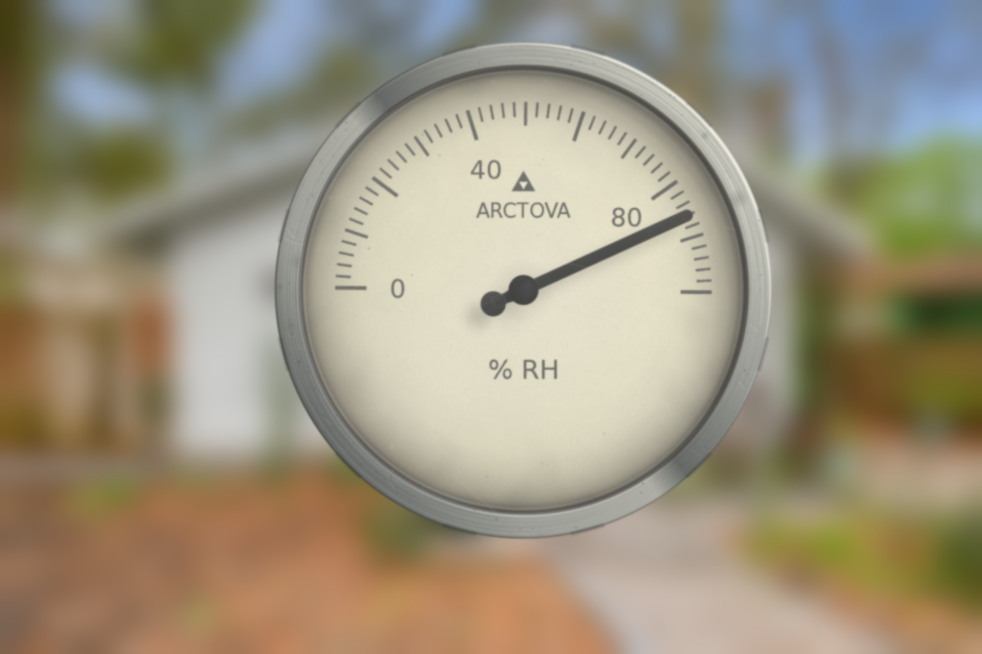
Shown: 86 %
